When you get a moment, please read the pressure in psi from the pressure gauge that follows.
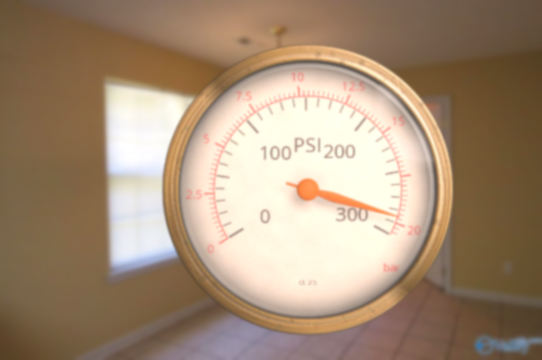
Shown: 285 psi
